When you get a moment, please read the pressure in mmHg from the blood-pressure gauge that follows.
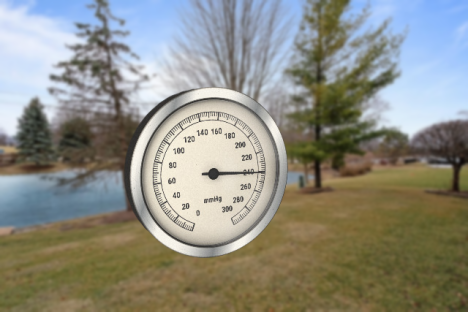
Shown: 240 mmHg
